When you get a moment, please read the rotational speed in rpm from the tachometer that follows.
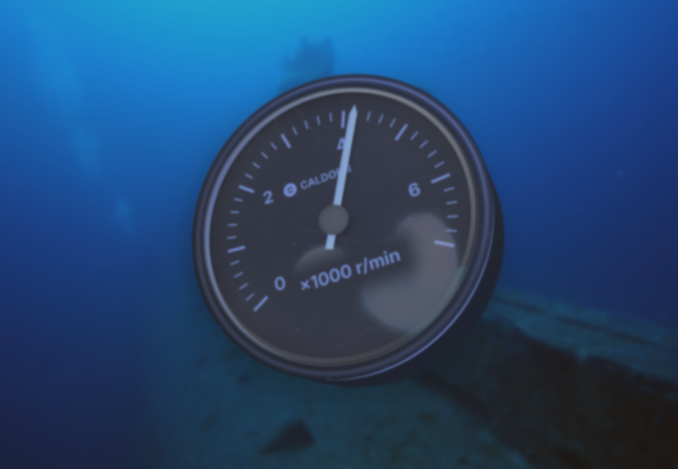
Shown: 4200 rpm
